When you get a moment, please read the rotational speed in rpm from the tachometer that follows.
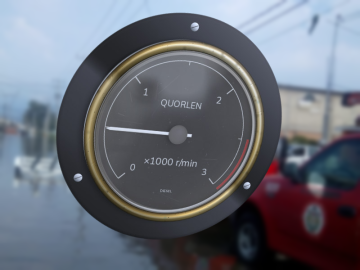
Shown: 500 rpm
